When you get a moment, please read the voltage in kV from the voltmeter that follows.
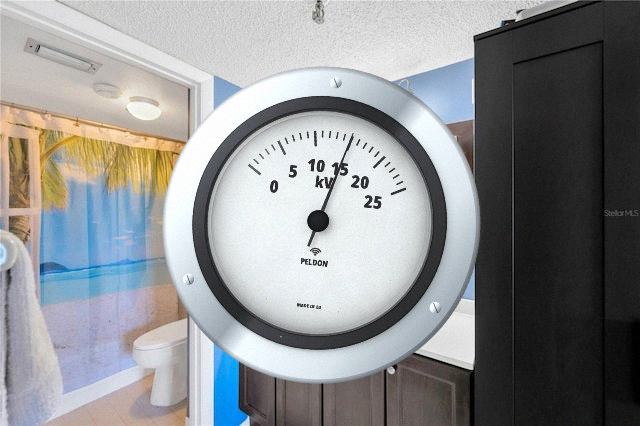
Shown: 15 kV
